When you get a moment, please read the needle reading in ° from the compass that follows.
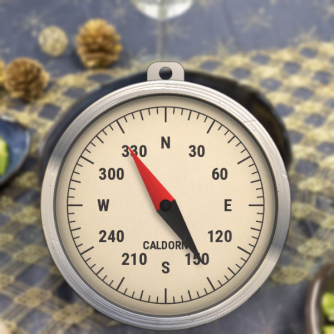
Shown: 327.5 °
